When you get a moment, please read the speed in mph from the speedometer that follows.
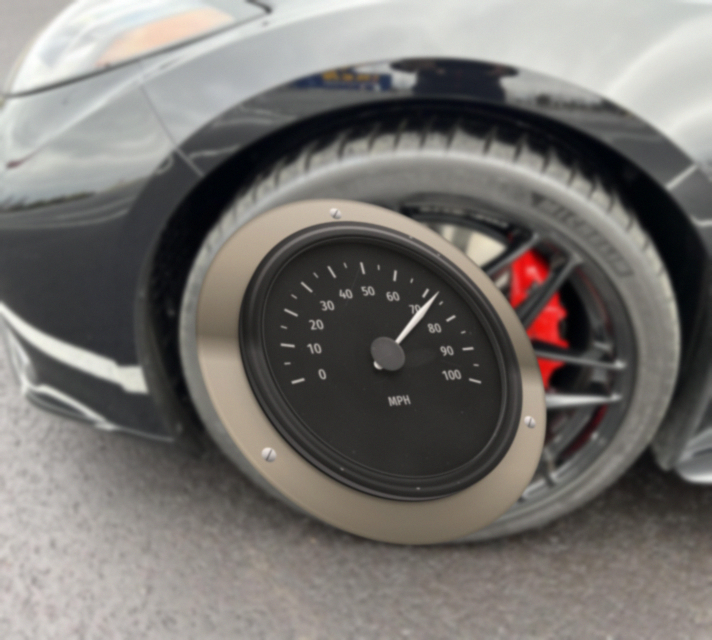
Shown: 72.5 mph
